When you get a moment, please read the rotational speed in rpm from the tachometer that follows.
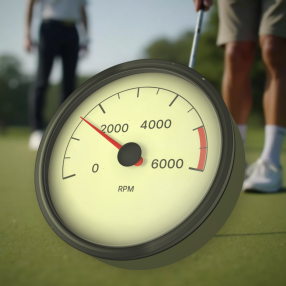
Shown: 1500 rpm
